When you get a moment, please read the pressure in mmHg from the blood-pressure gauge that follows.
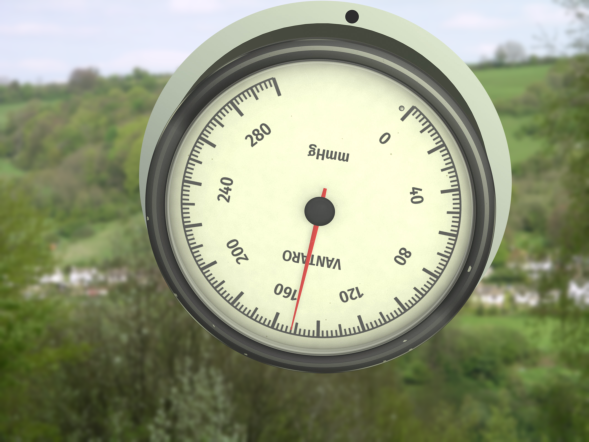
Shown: 152 mmHg
